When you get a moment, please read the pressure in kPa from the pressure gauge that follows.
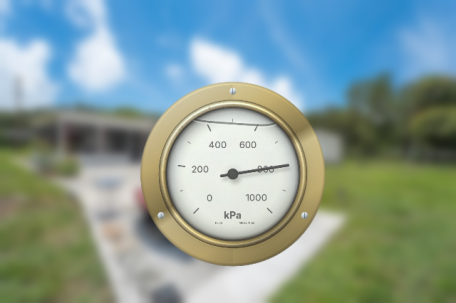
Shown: 800 kPa
